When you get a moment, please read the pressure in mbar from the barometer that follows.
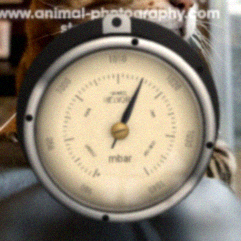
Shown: 1015 mbar
